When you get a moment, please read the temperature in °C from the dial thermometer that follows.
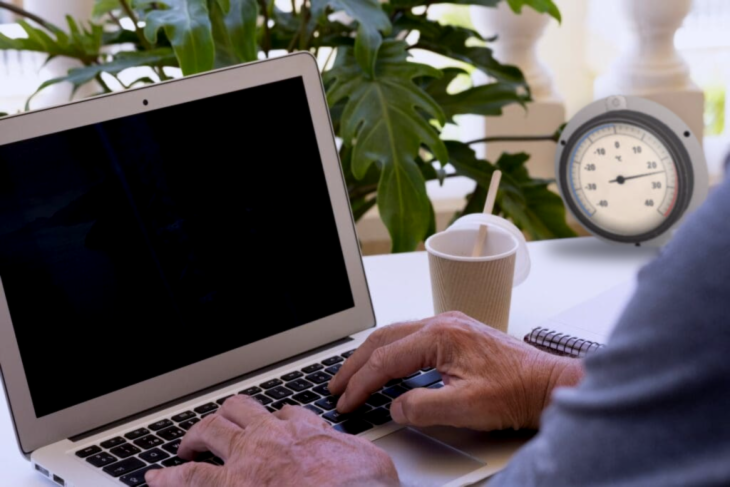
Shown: 24 °C
